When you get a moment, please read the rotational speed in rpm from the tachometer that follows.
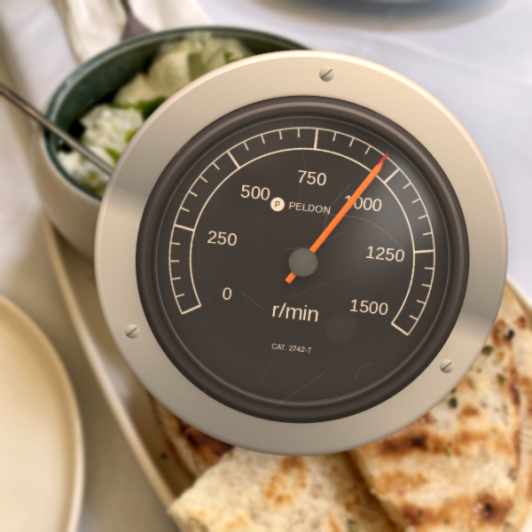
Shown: 950 rpm
